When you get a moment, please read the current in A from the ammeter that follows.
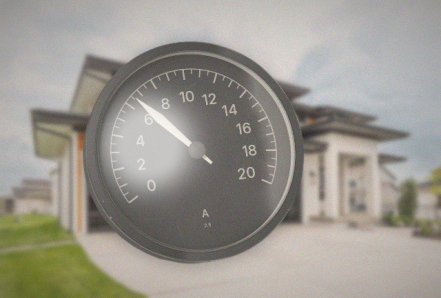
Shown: 6.5 A
